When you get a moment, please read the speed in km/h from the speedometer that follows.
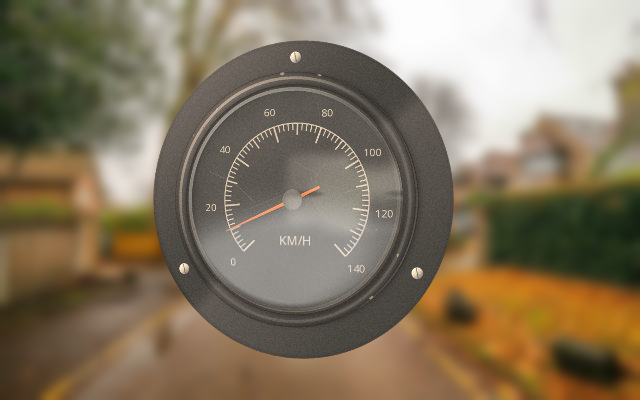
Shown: 10 km/h
